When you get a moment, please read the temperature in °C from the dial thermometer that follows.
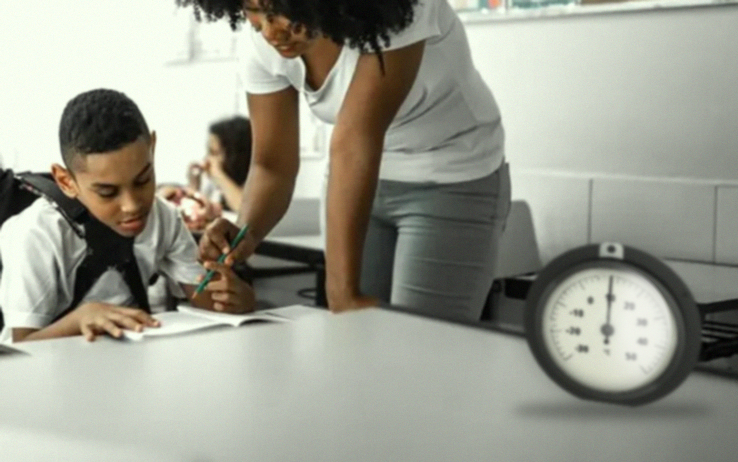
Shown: 10 °C
